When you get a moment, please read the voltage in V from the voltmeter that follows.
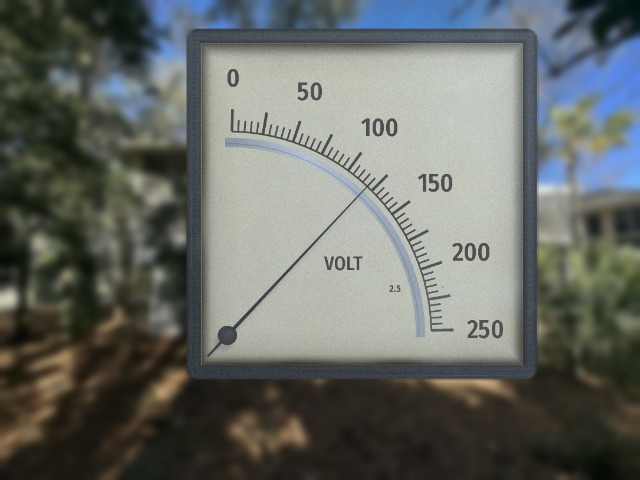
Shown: 120 V
